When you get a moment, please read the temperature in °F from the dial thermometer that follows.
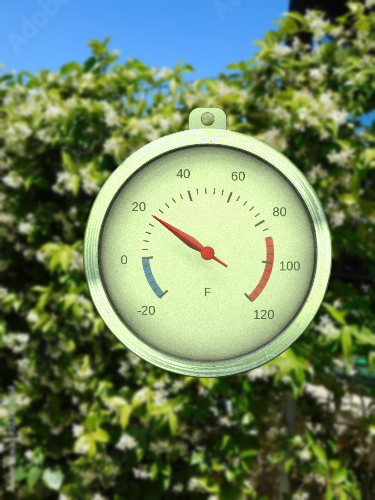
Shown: 20 °F
